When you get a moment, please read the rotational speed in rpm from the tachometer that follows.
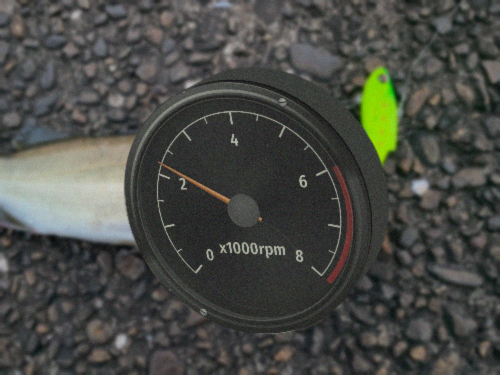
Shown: 2250 rpm
